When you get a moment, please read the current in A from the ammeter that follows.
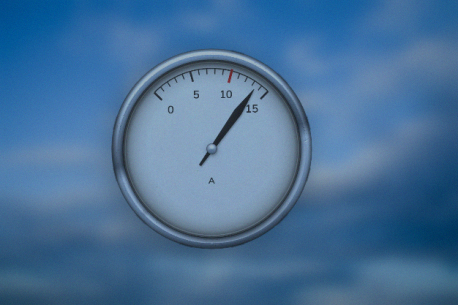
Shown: 13.5 A
